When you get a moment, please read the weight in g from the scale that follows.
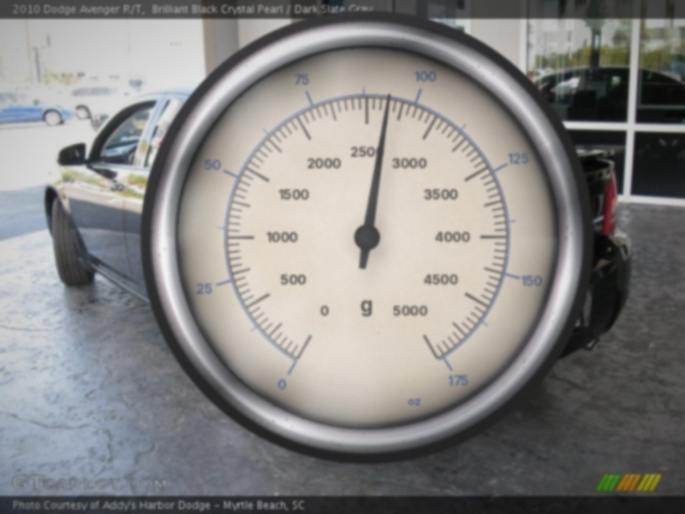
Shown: 2650 g
